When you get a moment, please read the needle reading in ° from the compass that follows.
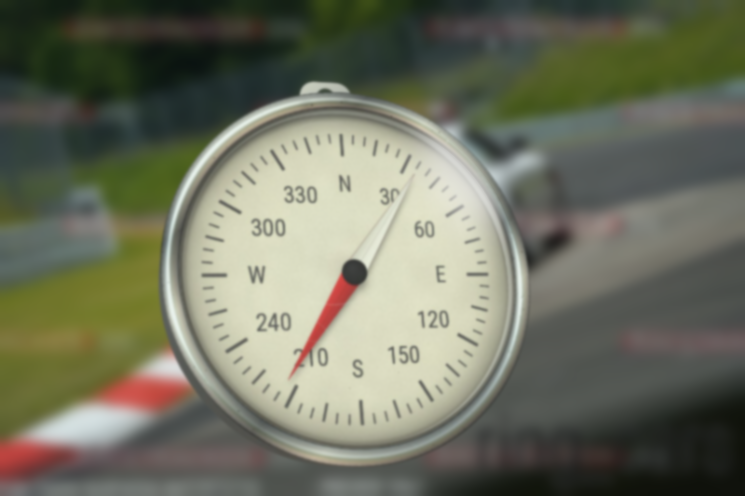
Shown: 215 °
